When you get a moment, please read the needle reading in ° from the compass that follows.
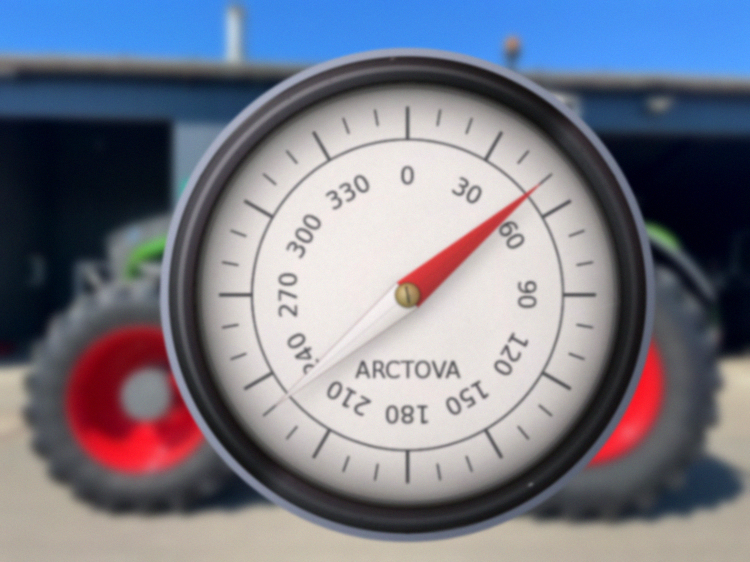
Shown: 50 °
